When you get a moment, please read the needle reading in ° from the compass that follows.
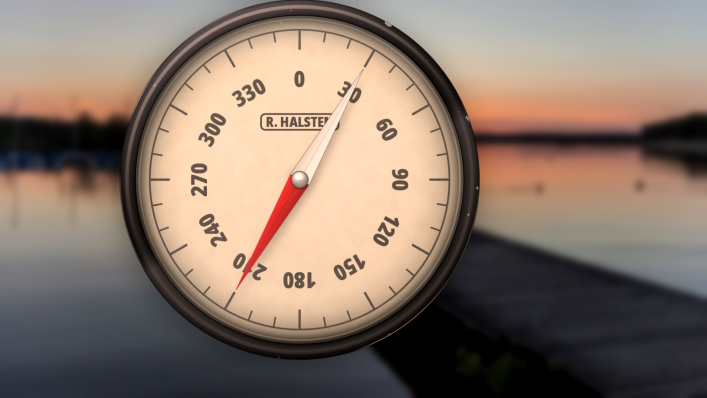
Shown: 210 °
